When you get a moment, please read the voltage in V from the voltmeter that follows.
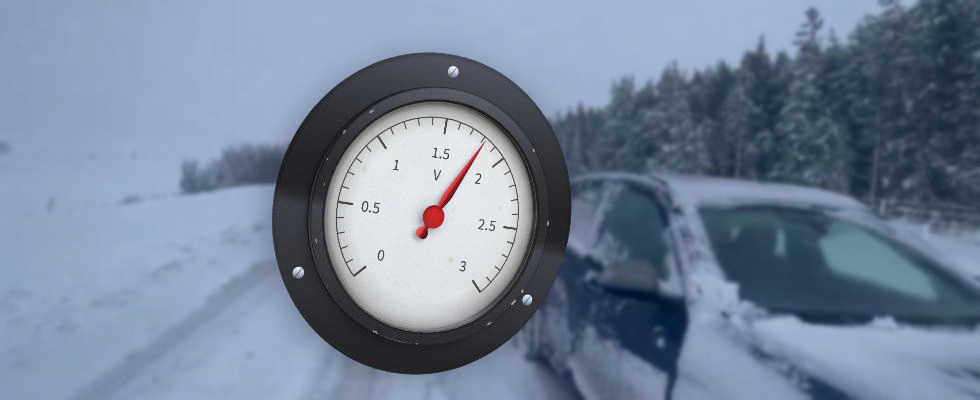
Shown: 1.8 V
